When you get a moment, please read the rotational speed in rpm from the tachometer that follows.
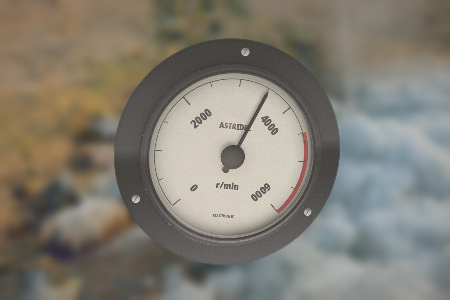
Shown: 3500 rpm
